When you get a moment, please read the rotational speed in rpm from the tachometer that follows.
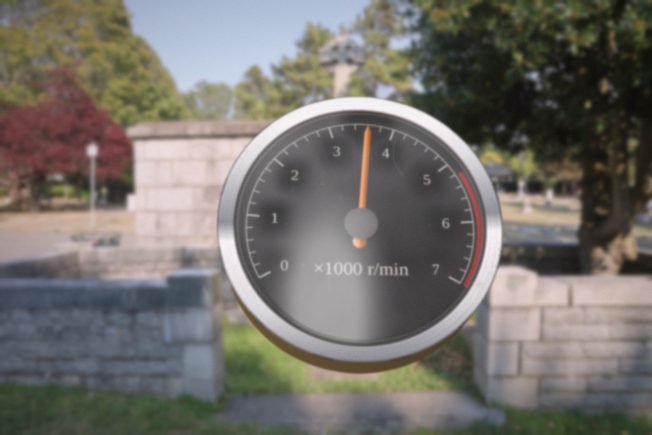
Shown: 3600 rpm
